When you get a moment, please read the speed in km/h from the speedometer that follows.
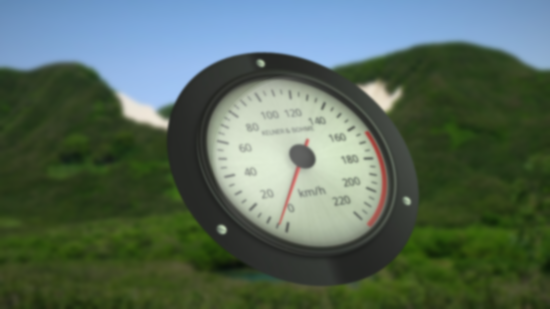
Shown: 5 km/h
